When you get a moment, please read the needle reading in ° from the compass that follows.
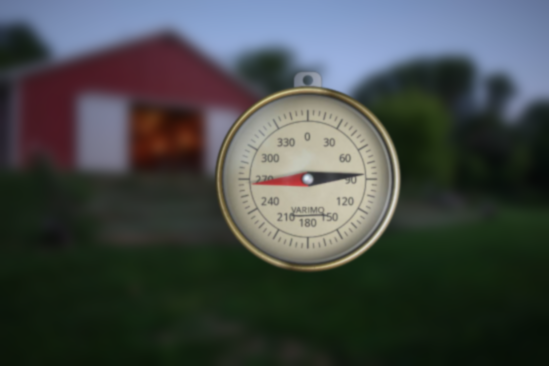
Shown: 265 °
